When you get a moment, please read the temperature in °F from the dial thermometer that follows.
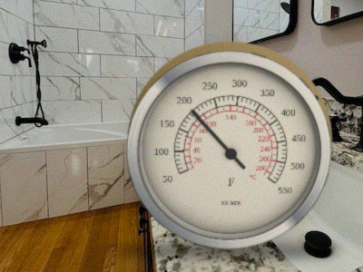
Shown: 200 °F
